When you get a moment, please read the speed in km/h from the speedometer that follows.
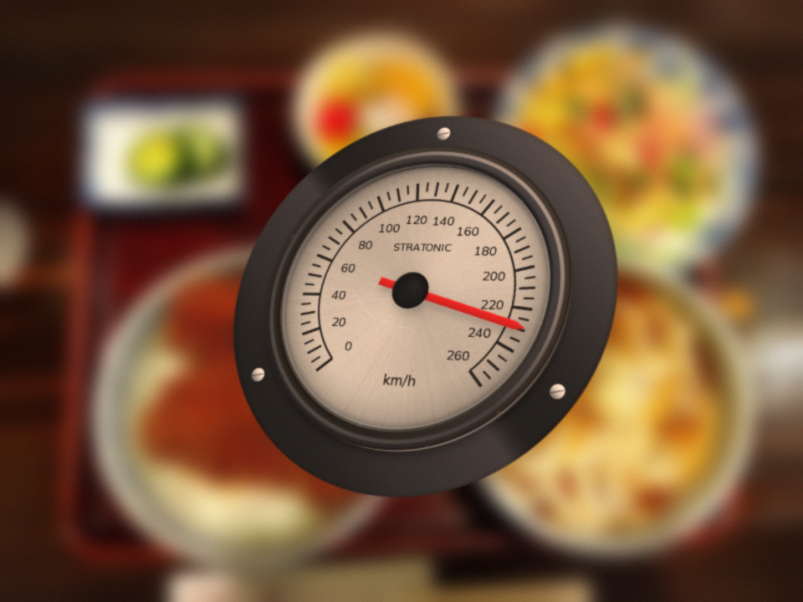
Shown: 230 km/h
